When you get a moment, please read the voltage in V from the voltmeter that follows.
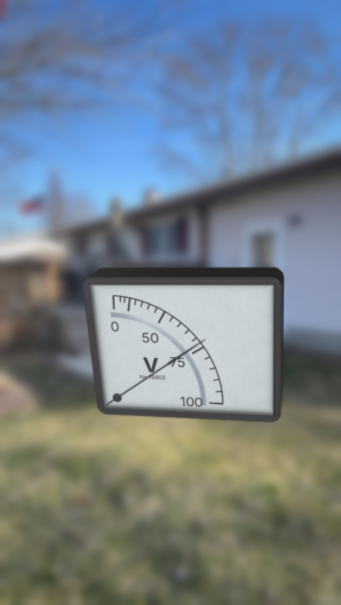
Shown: 72.5 V
